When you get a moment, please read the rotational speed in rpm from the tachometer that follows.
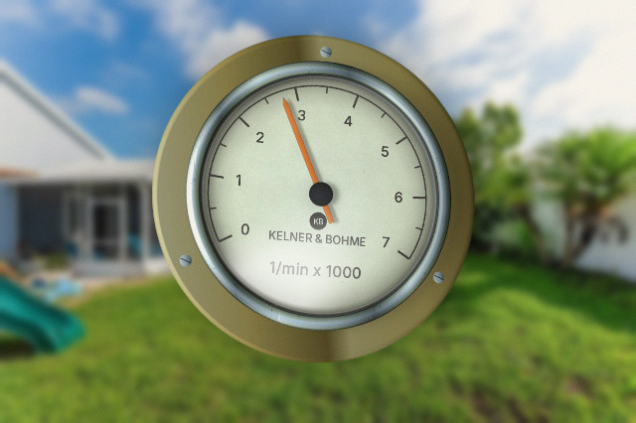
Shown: 2750 rpm
